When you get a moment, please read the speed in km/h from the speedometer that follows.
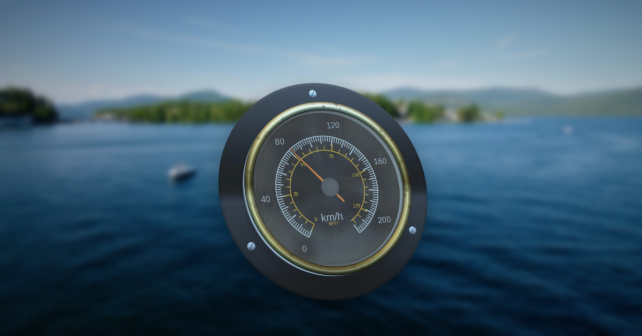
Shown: 80 km/h
